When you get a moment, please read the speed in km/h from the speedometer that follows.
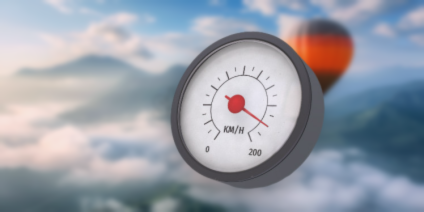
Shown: 180 km/h
